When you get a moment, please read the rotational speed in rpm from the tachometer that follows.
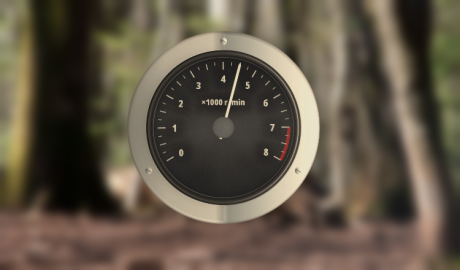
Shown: 4500 rpm
